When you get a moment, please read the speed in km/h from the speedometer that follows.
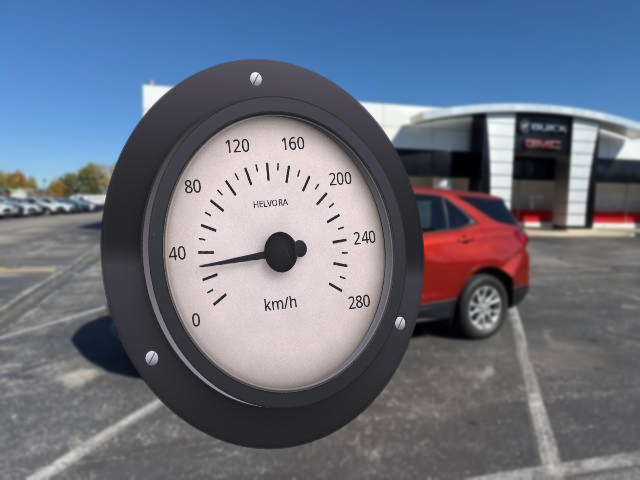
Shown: 30 km/h
